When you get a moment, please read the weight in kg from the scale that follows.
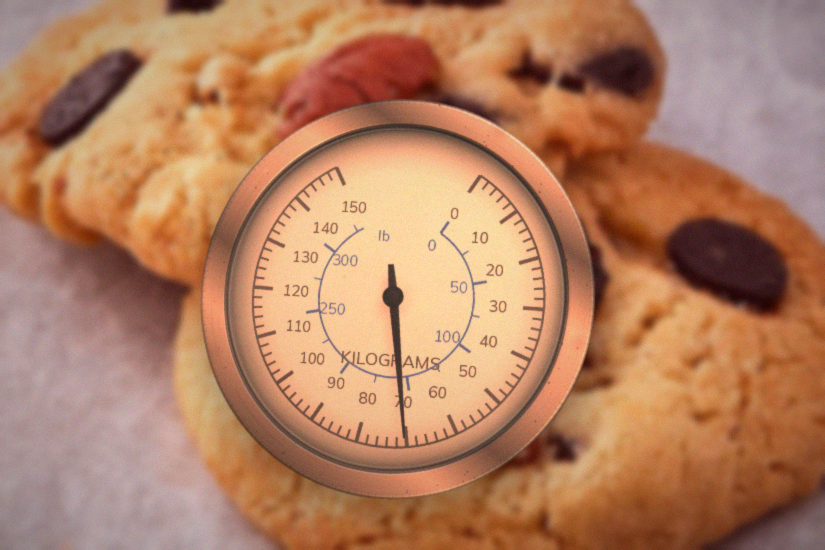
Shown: 70 kg
